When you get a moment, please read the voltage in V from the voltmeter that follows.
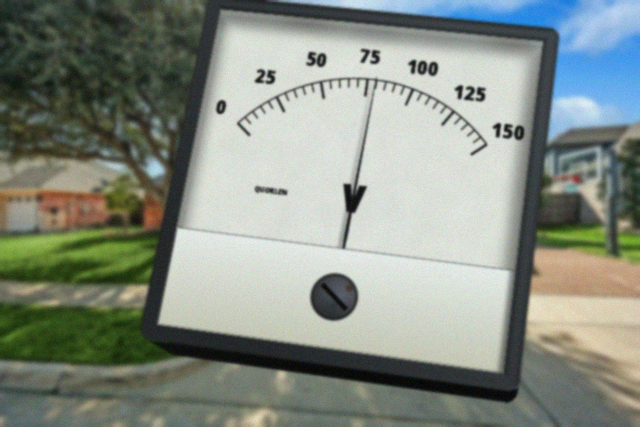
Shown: 80 V
